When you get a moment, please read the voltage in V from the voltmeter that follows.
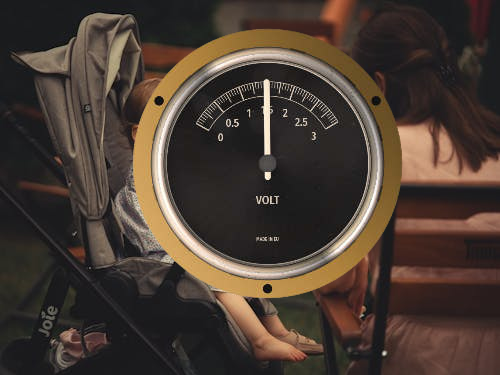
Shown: 1.5 V
